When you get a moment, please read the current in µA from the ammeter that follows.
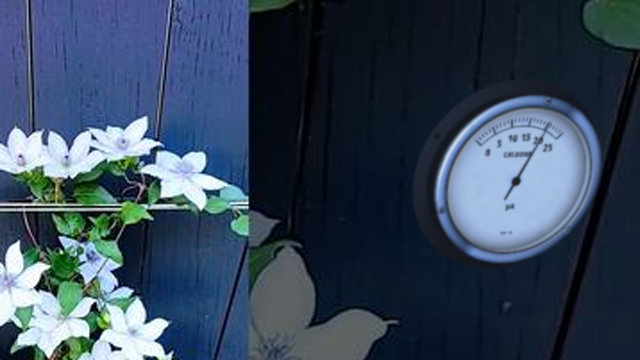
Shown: 20 µA
